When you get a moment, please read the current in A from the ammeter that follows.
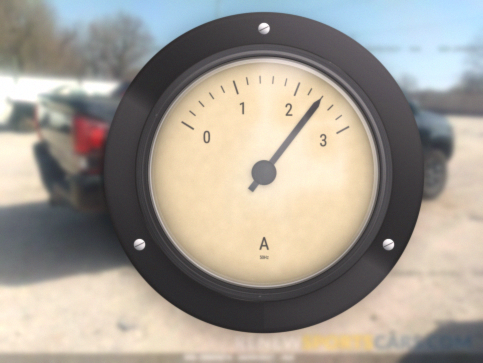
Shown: 2.4 A
